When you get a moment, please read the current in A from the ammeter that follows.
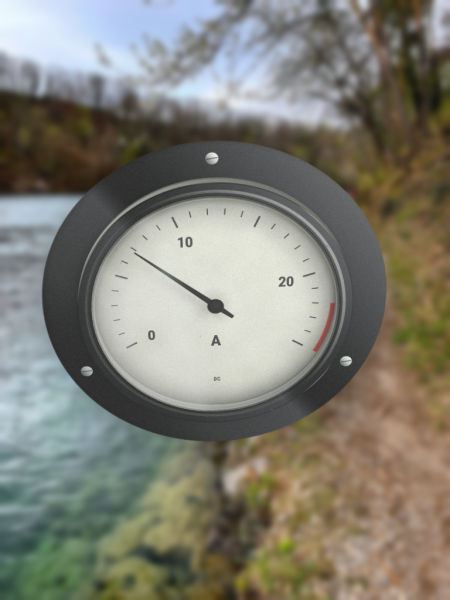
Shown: 7 A
